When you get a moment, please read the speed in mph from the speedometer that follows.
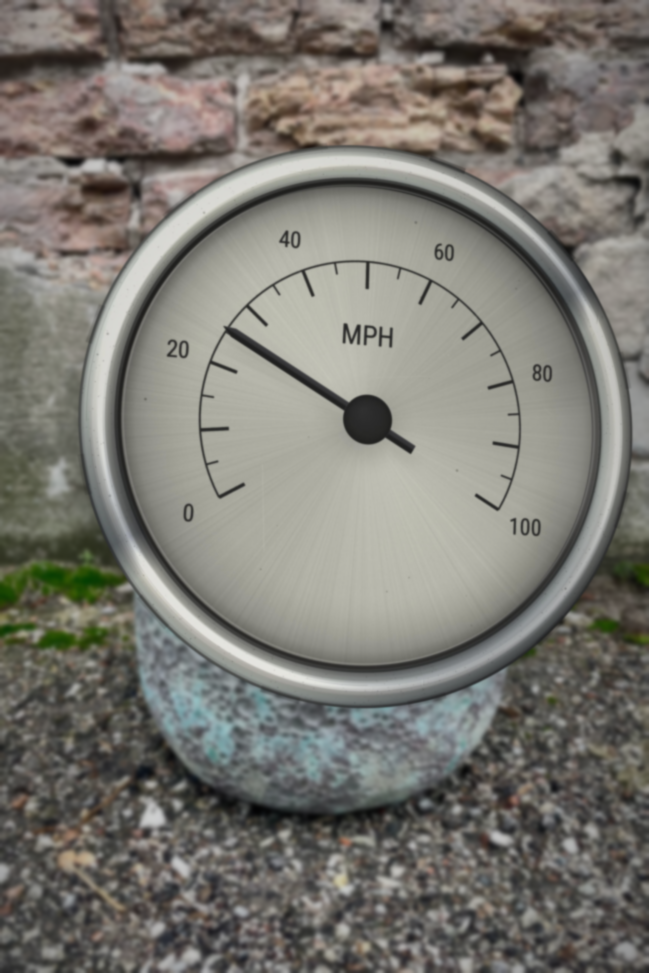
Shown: 25 mph
